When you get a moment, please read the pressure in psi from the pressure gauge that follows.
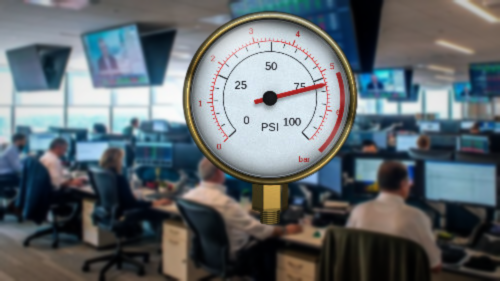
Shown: 77.5 psi
